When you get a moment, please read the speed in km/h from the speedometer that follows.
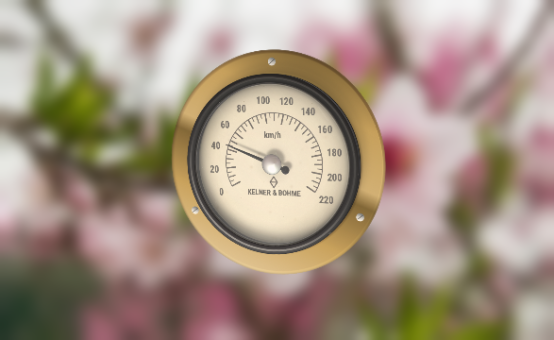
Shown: 45 km/h
